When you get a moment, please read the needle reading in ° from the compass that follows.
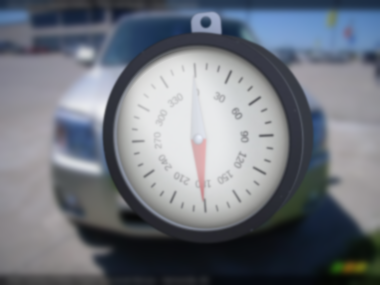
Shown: 180 °
